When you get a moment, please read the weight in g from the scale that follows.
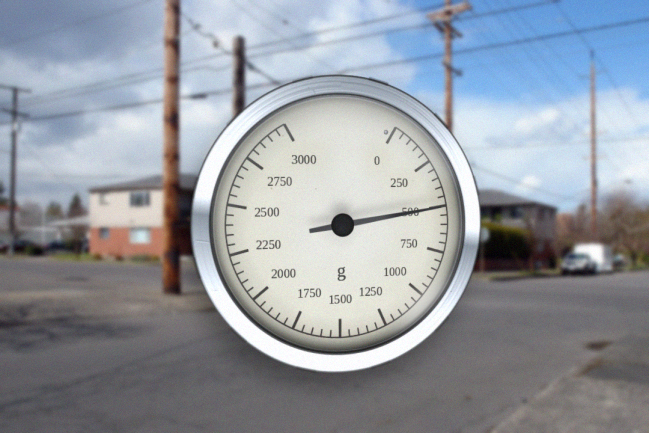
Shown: 500 g
